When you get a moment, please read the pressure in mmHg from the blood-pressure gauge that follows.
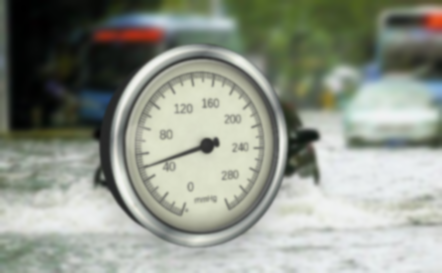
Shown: 50 mmHg
